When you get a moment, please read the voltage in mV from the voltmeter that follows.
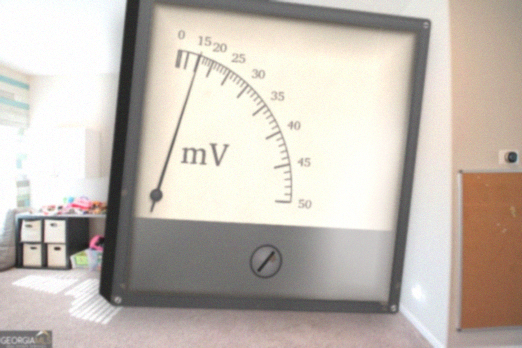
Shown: 15 mV
